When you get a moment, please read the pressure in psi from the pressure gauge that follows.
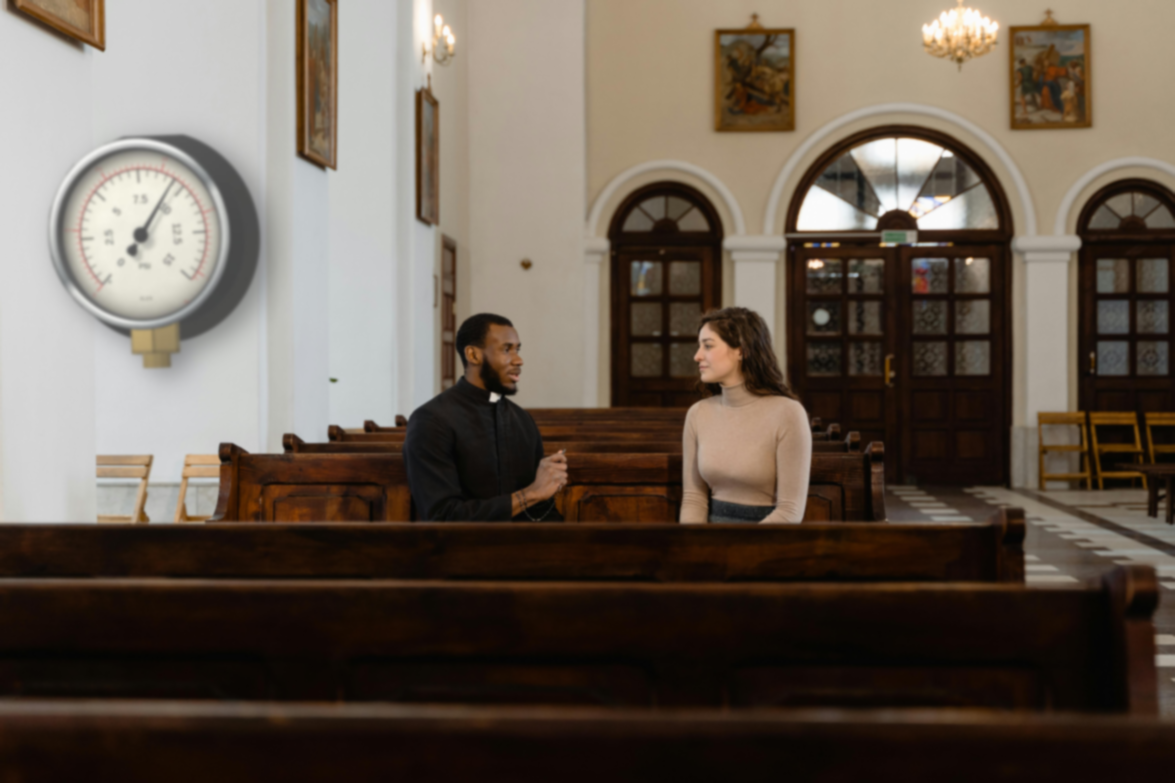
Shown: 9.5 psi
